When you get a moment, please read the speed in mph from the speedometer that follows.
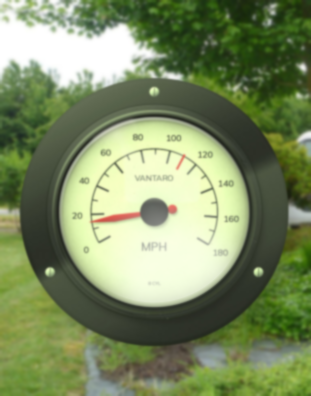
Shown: 15 mph
